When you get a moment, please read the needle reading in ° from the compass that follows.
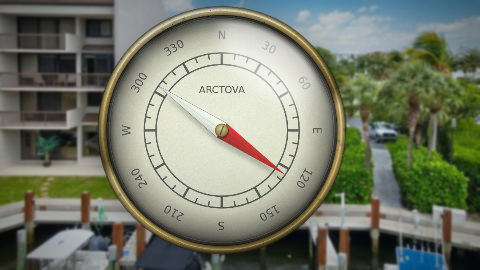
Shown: 125 °
